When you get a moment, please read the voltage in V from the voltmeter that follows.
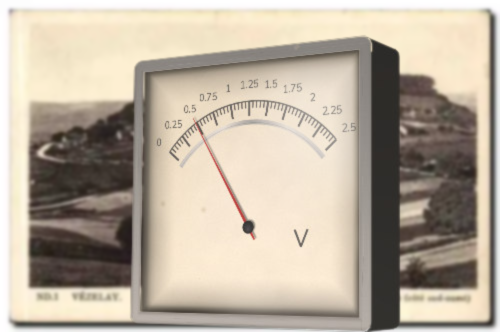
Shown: 0.5 V
